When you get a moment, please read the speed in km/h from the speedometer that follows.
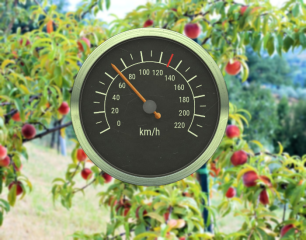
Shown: 70 km/h
